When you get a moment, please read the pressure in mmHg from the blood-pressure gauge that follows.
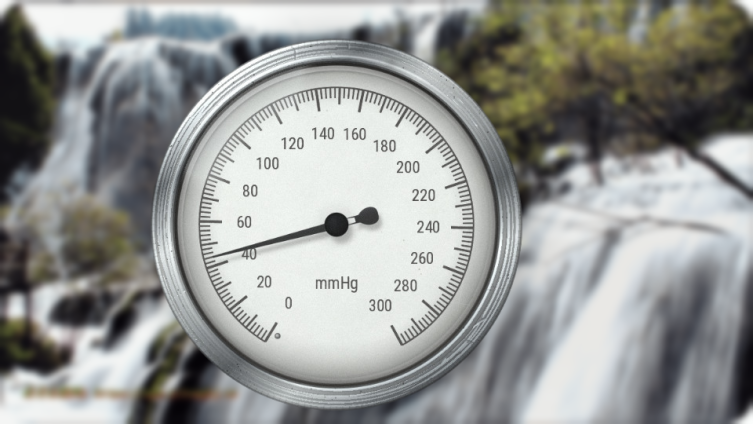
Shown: 44 mmHg
